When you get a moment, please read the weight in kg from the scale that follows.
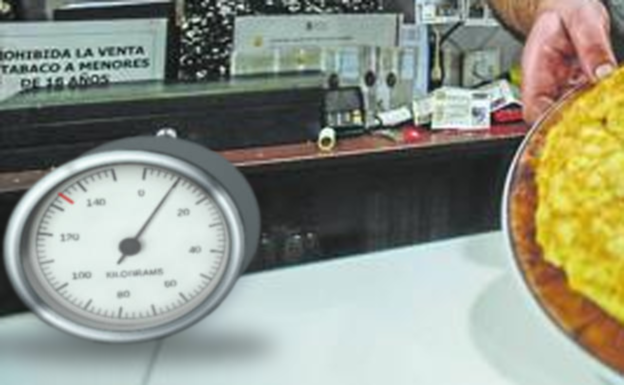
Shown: 10 kg
